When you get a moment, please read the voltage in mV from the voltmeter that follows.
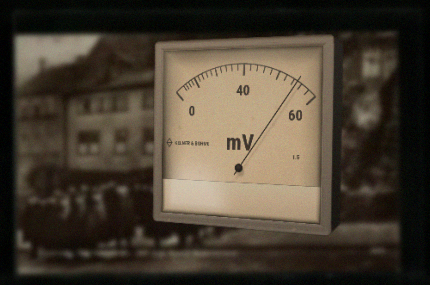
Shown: 55 mV
